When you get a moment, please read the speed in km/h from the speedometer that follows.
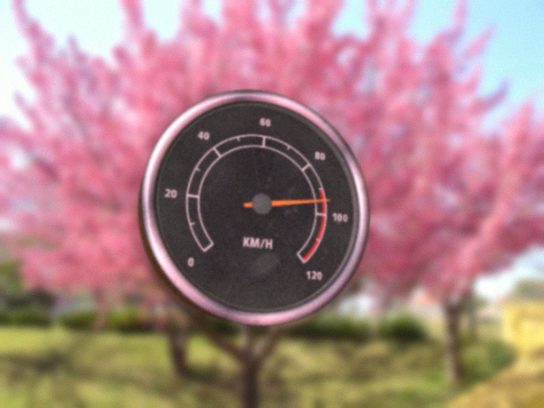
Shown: 95 km/h
